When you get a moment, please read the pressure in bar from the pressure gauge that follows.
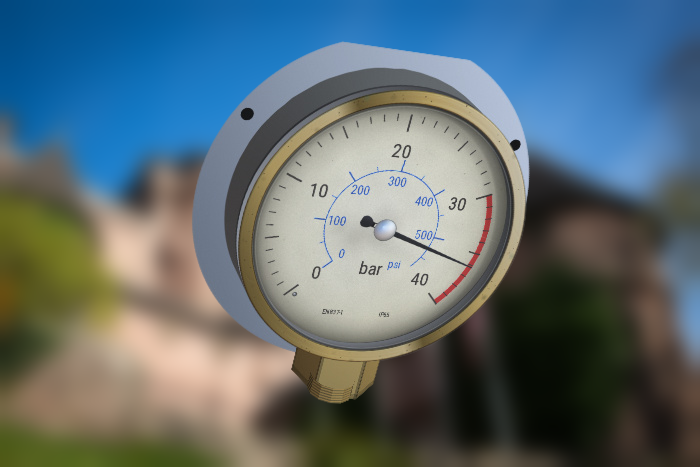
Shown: 36 bar
